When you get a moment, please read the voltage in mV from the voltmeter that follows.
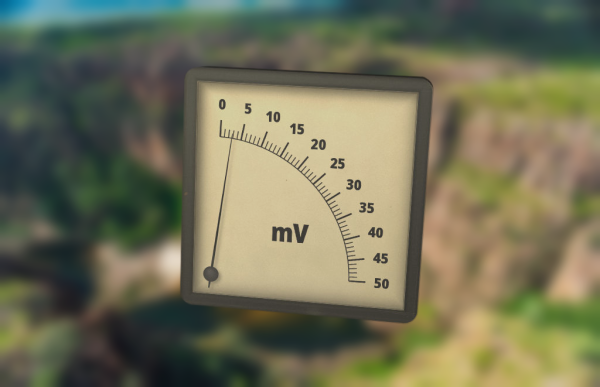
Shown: 3 mV
